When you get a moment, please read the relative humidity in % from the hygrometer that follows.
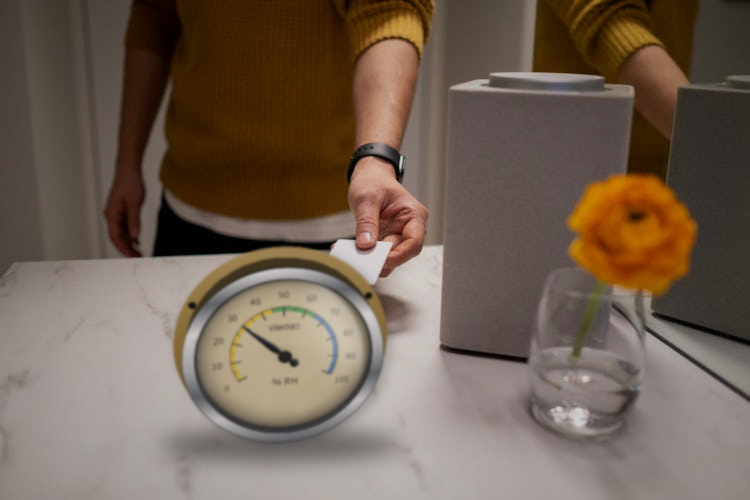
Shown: 30 %
